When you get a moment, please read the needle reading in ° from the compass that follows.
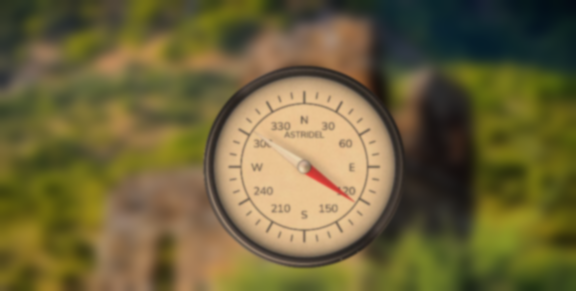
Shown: 125 °
